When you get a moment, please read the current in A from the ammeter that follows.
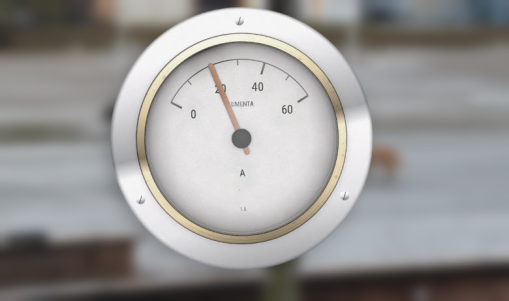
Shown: 20 A
